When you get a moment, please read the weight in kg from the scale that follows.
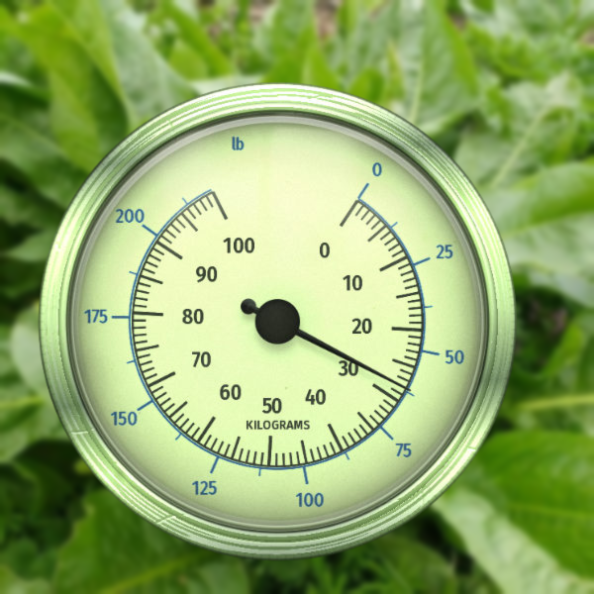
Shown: 28 kg
